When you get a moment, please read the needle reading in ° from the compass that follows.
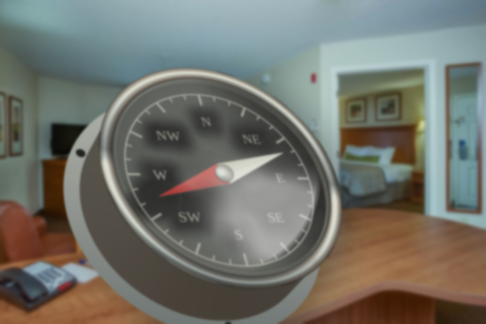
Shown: 250 °
